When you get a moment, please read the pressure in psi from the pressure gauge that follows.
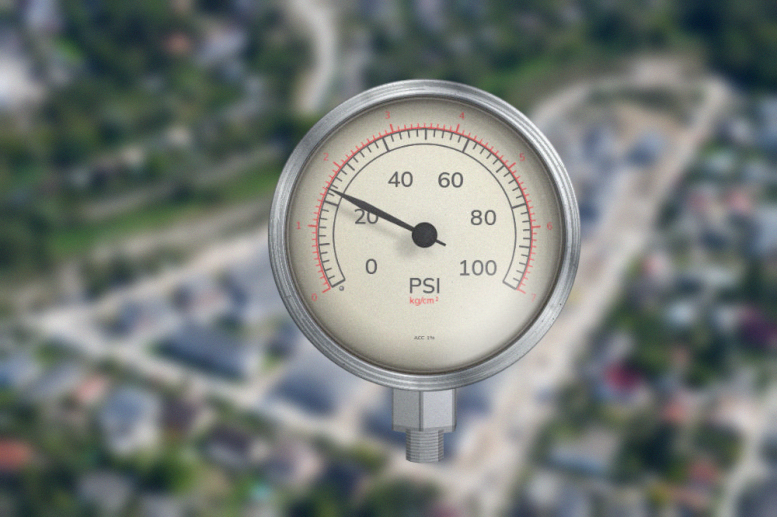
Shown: 23 psi
